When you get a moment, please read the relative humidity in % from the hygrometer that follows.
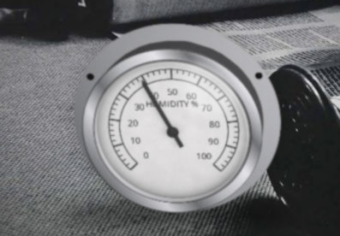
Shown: 40 %
